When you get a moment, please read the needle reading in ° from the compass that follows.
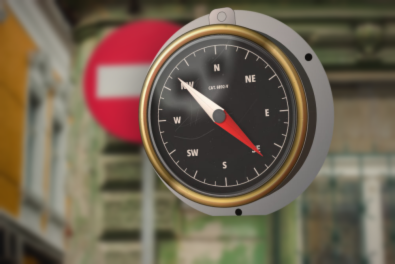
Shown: 135 °
